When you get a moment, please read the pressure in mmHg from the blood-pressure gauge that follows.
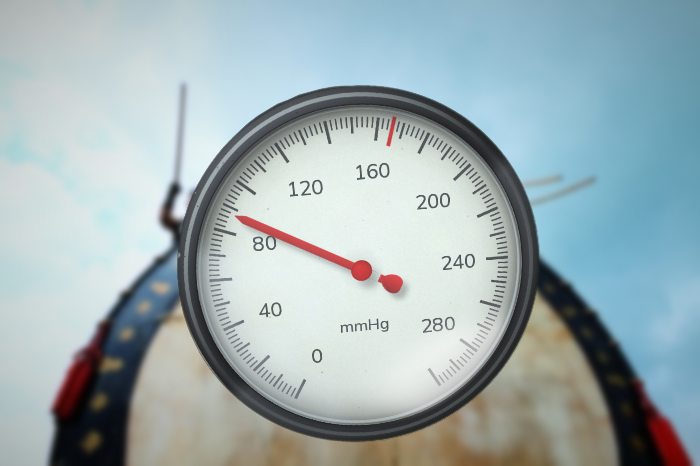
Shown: 88 mmHg
